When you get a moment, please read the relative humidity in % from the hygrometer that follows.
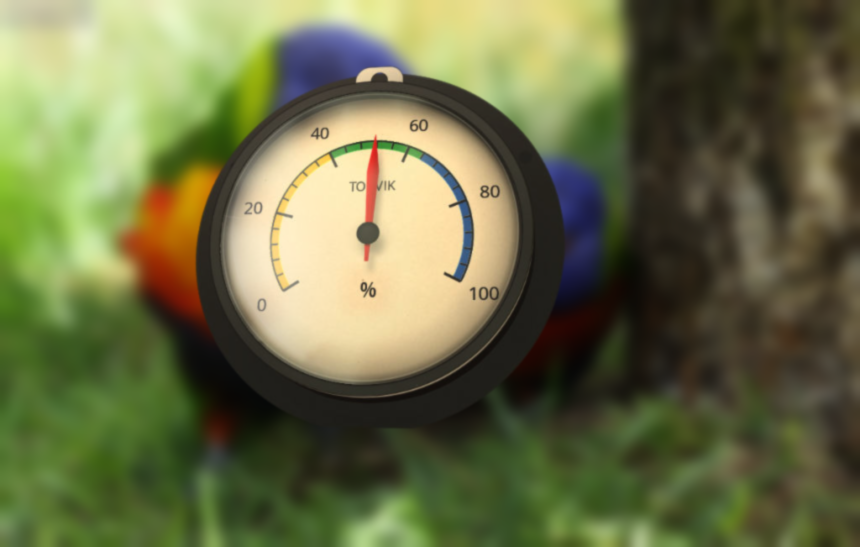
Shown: 52 %
